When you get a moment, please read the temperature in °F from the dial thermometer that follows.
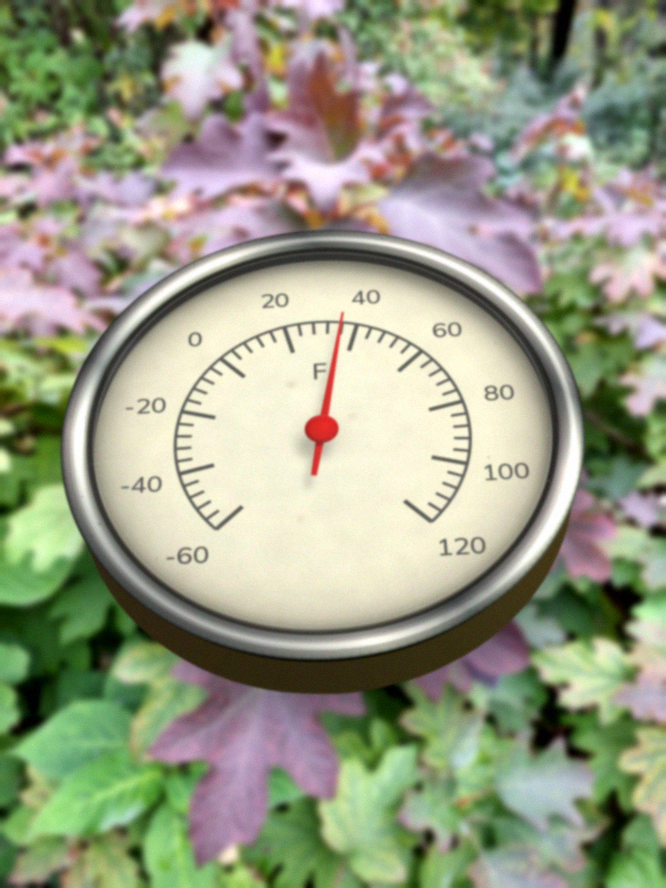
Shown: 36 °F
